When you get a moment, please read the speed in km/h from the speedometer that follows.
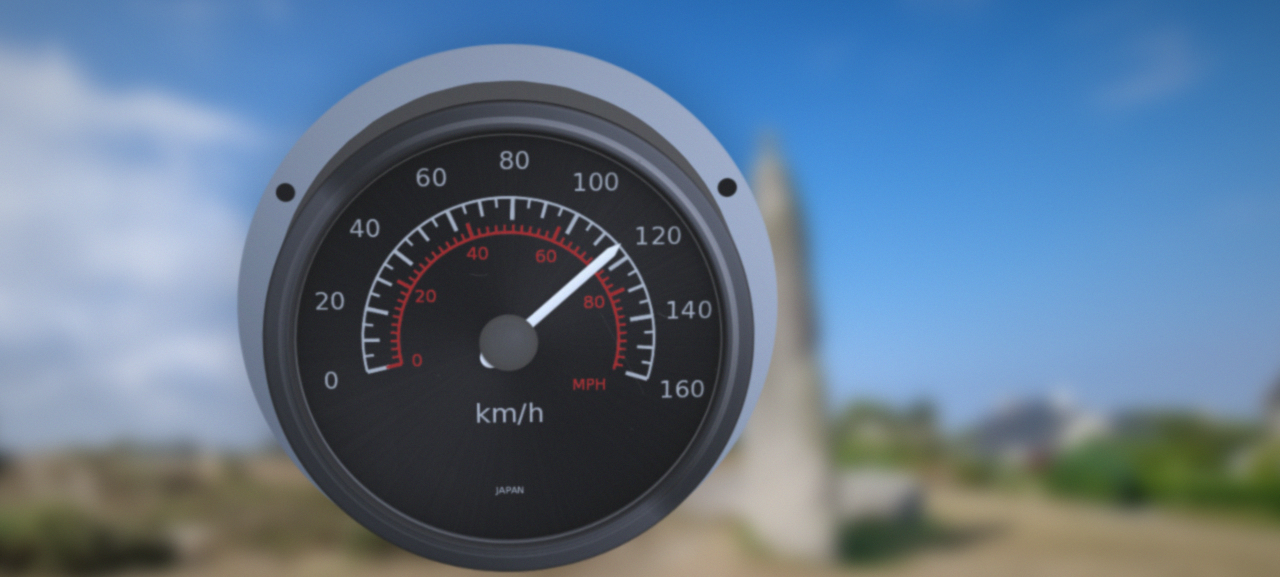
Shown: 115 km/h
